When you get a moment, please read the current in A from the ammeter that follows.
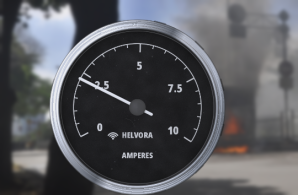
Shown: 2.25 A
